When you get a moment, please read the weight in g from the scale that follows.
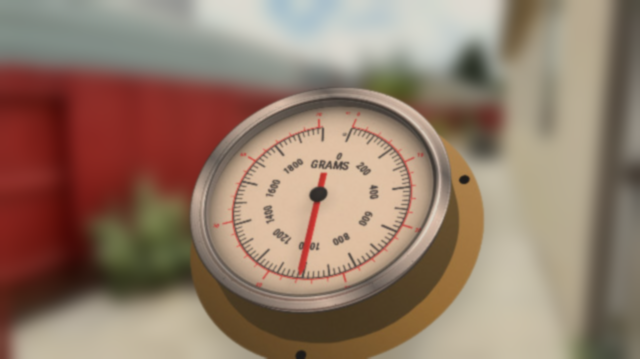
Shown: 1000 g
